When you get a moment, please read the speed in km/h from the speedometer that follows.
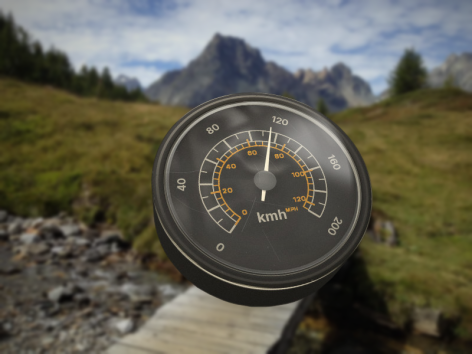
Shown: 115 km/h
